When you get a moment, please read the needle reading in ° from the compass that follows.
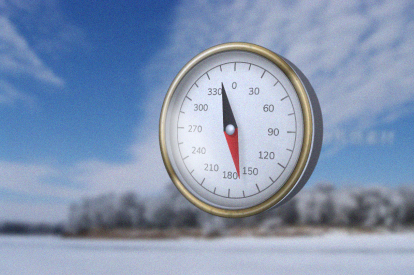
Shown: 165 °
